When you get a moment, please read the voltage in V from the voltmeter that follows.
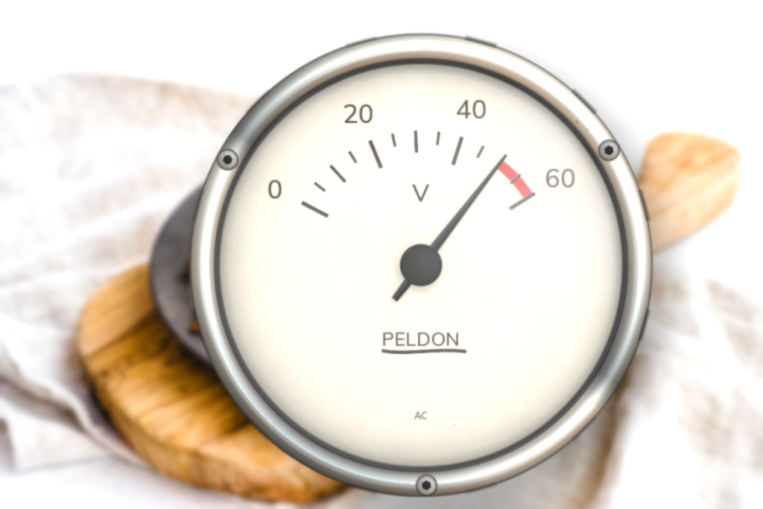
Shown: 50 V
